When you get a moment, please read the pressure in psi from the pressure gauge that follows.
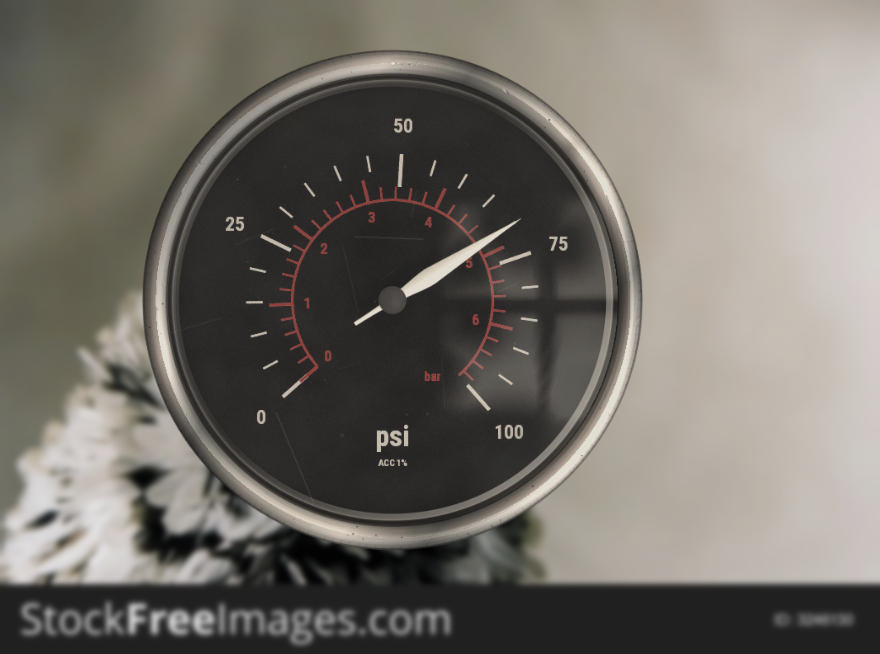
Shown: 70 psi
